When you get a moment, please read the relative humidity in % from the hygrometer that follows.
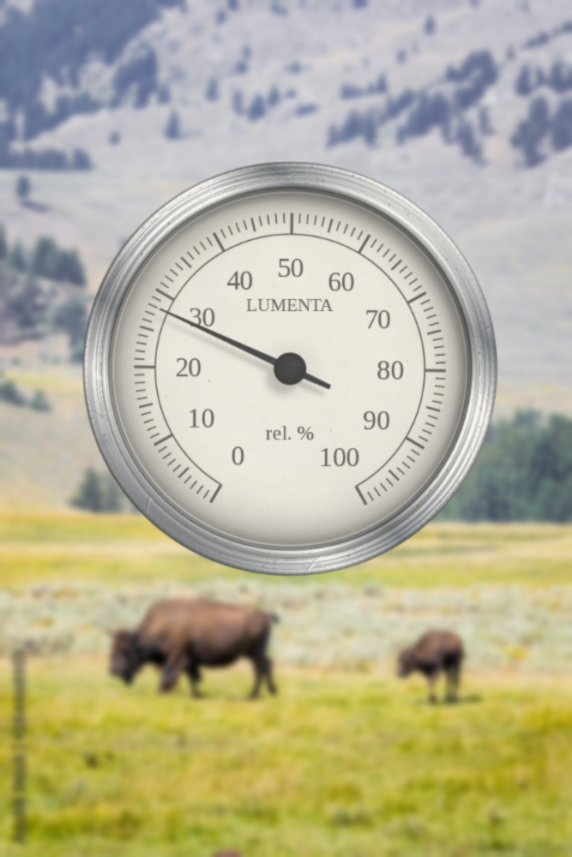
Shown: 28 %
